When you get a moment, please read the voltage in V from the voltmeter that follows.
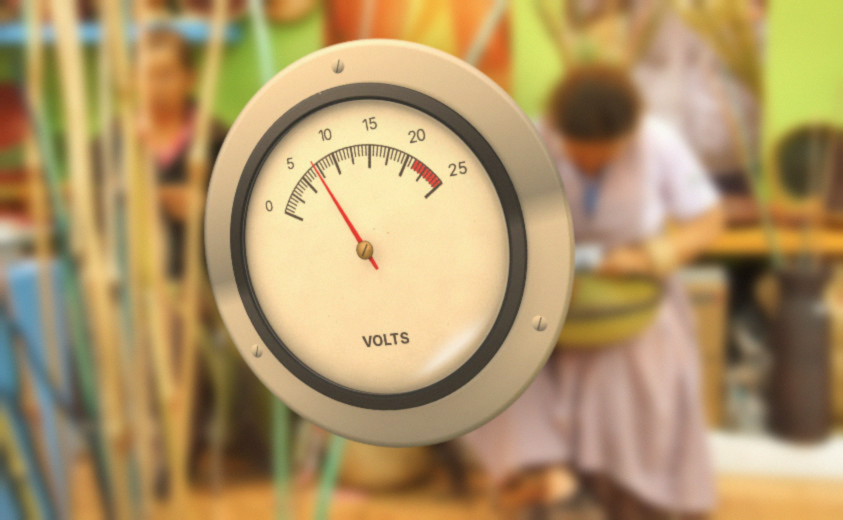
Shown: 7.5 V
